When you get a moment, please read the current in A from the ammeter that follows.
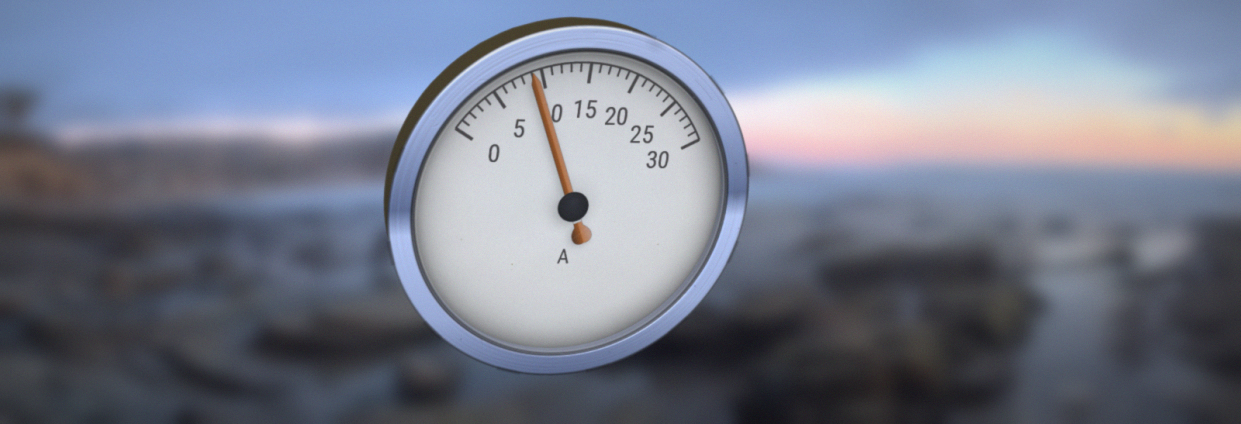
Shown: 9 A
